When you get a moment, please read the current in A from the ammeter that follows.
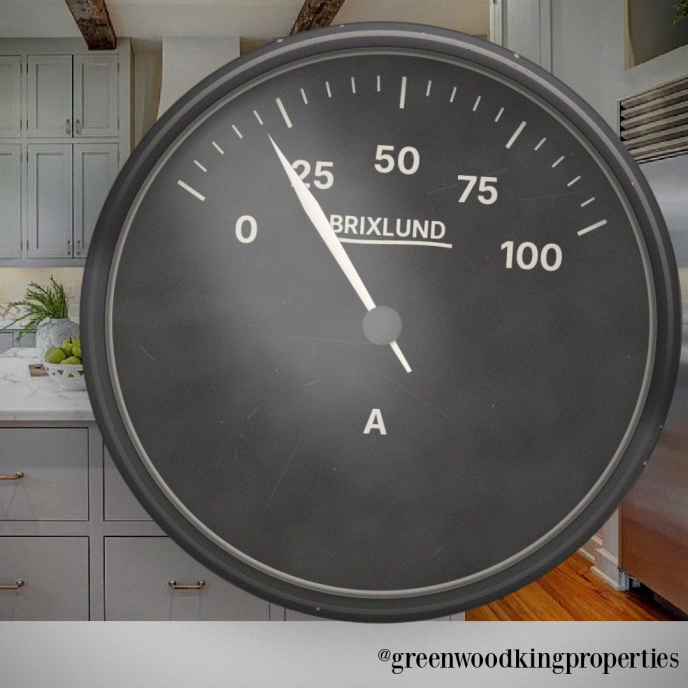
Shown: 20 A
